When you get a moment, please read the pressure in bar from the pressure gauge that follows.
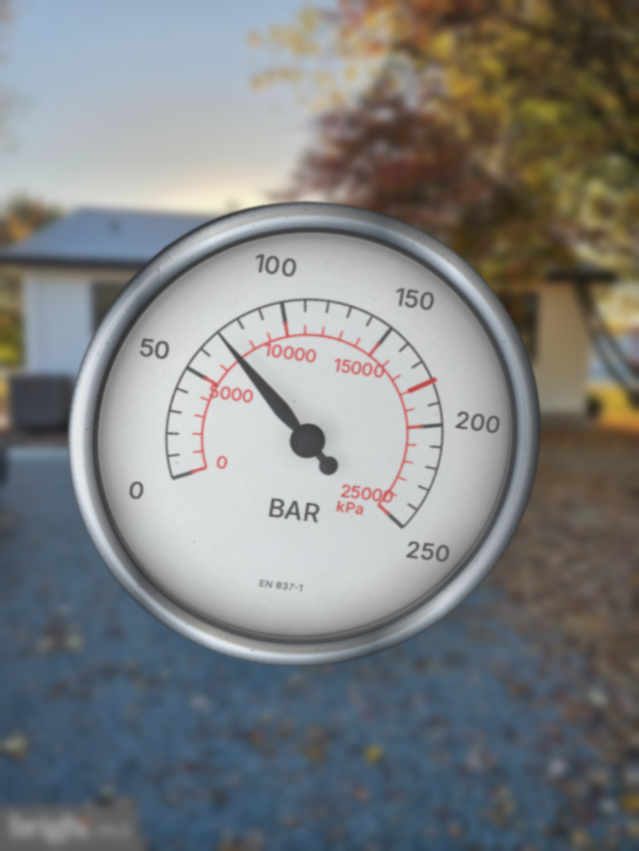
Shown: 70 bar
